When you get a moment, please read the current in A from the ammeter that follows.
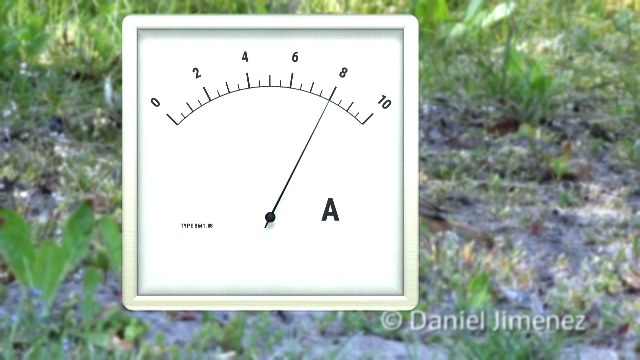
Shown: 8 A
